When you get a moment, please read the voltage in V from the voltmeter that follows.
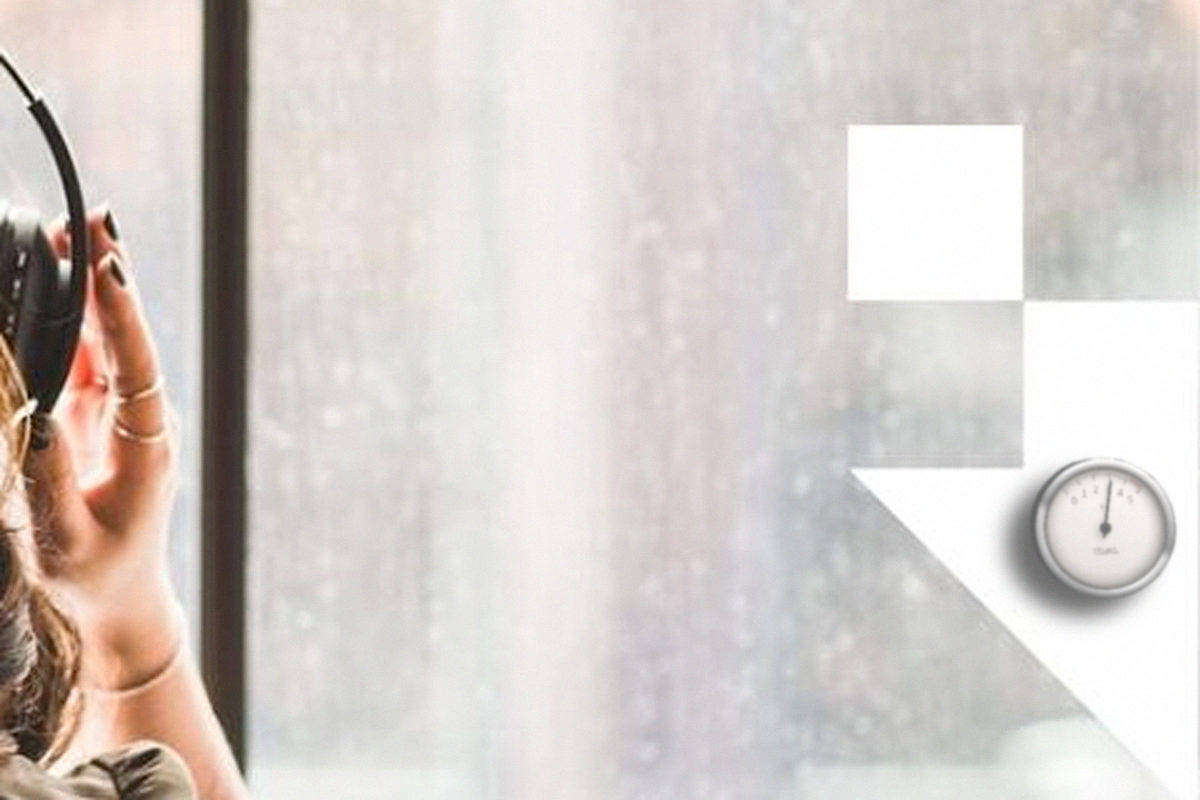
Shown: 3 V
